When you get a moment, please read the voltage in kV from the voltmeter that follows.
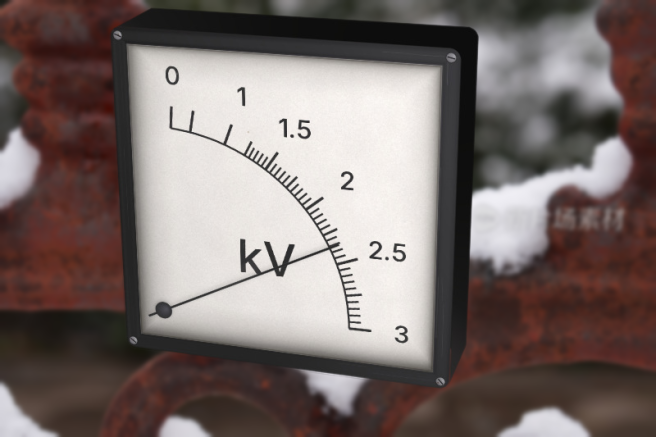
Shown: 2.35 kV
